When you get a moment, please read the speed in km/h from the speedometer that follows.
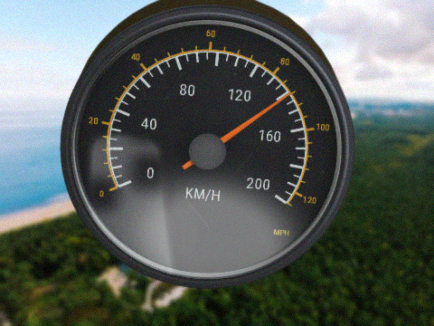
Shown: 140 km/h
